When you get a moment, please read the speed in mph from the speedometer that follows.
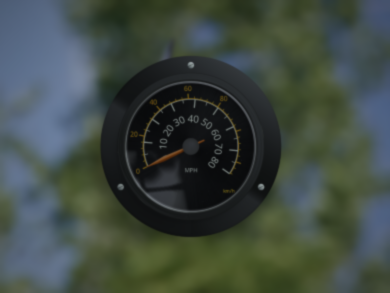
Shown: 0 mph
